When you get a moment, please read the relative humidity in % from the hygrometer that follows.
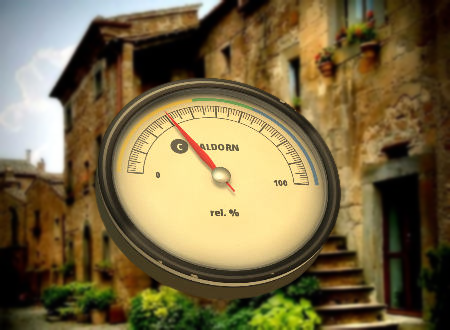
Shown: 30 %
